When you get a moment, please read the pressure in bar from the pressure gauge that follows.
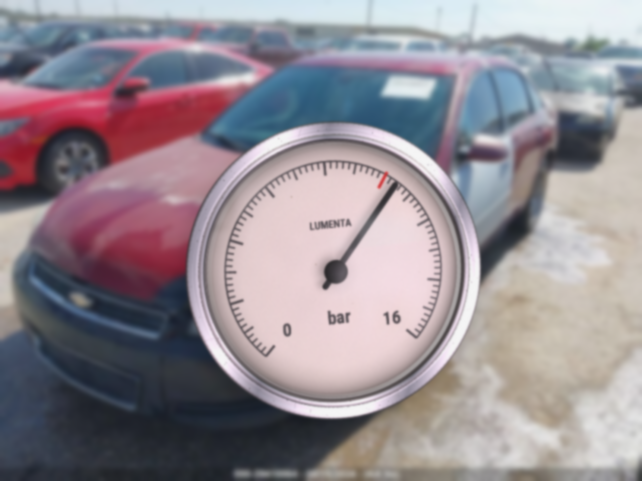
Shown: 10.4 bar
